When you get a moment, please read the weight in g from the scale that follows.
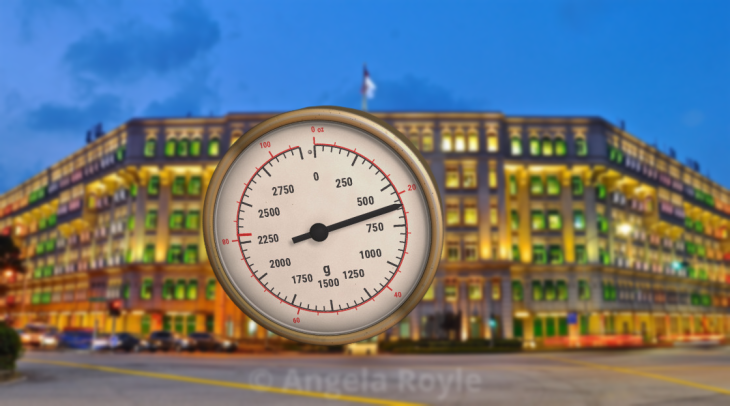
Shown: 625 g
